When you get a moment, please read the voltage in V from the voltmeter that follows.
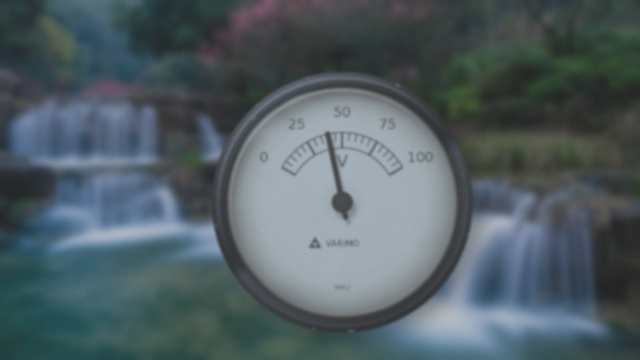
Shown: 40 V
